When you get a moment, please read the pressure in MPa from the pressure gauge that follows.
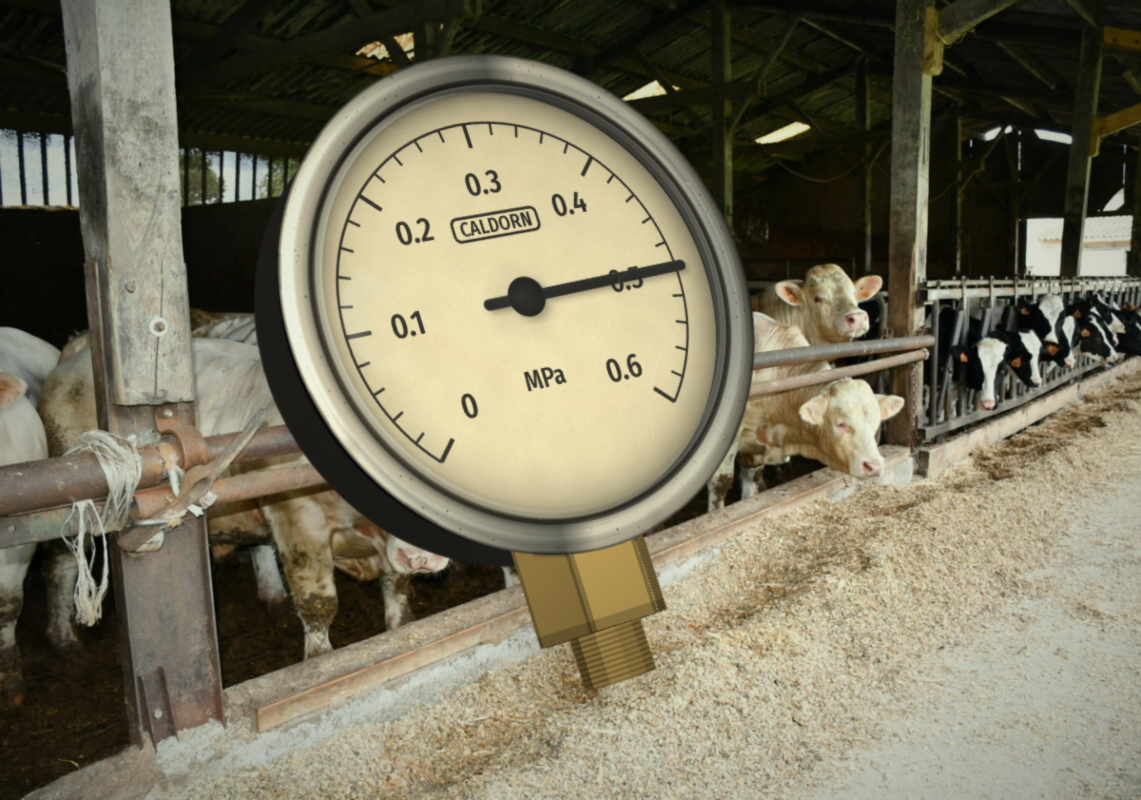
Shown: 0.5 MPa
